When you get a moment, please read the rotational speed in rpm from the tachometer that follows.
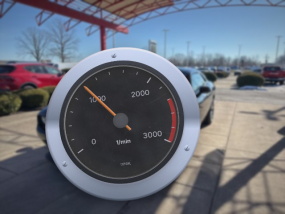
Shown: 1000 rpm
